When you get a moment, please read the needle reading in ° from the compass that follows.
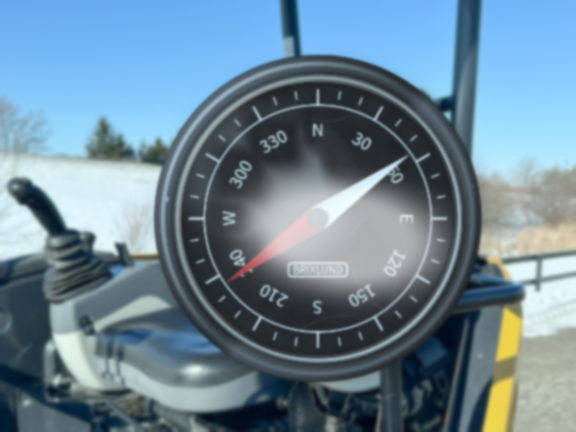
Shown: 235 °
